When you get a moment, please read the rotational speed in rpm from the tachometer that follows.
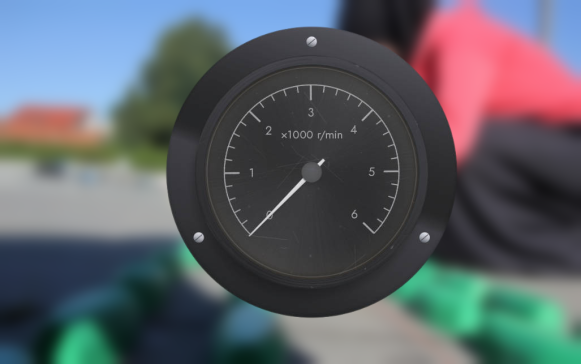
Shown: 0 rpm
